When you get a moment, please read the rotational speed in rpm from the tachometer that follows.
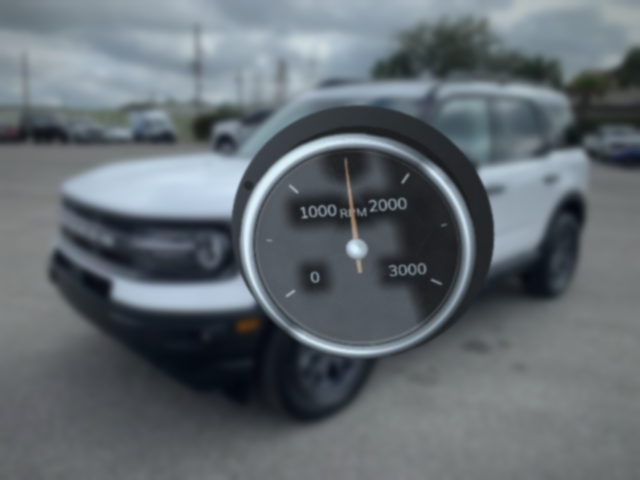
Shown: 1500 rpm
